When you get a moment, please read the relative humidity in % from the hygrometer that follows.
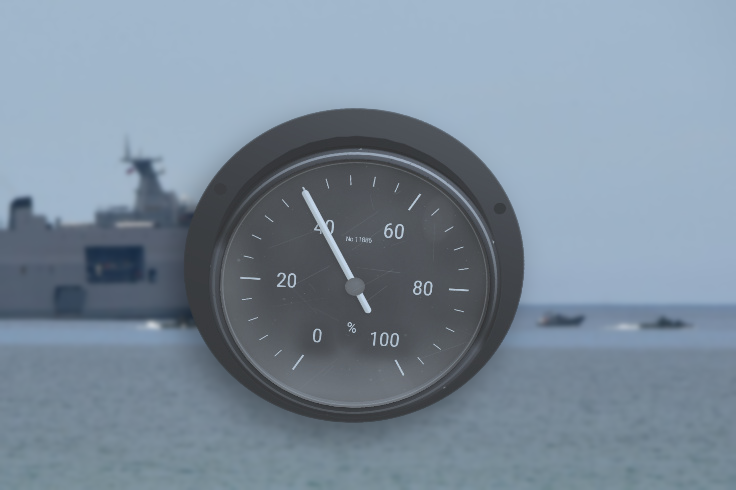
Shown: 40 %
